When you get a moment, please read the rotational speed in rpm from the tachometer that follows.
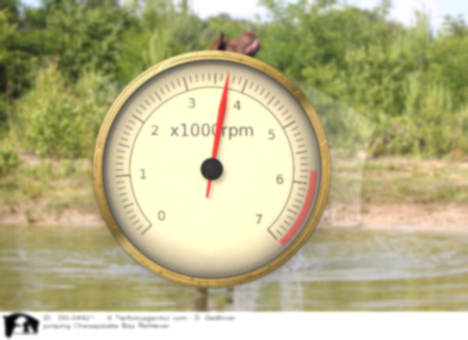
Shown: 3700 rpm
